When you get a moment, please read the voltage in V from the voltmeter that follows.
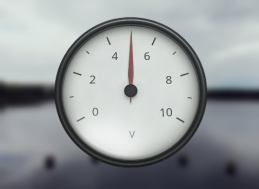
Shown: 5 V
